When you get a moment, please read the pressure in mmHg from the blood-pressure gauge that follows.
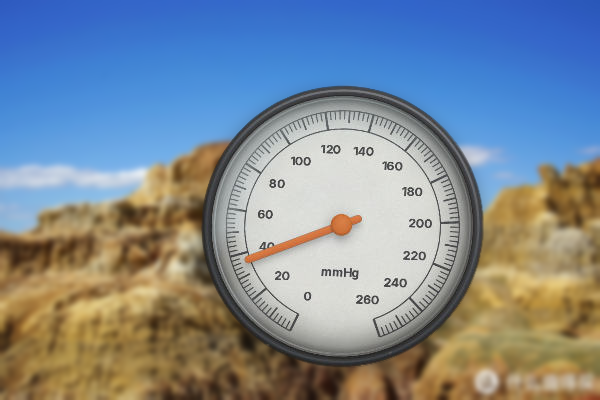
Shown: 36 mmHg
